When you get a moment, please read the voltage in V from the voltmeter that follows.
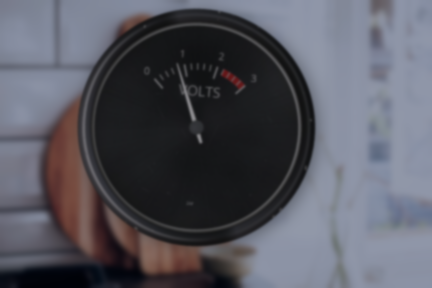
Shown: 0.8 V
